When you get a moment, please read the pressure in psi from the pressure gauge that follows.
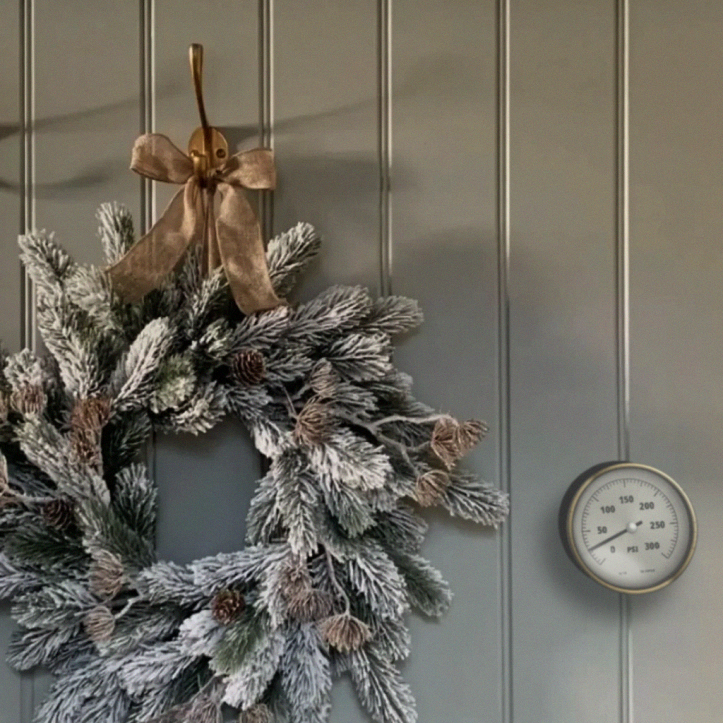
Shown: 25 psi
